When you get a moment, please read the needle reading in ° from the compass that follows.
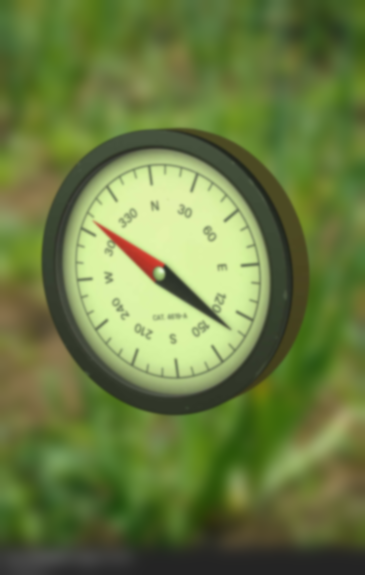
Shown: 310 °
